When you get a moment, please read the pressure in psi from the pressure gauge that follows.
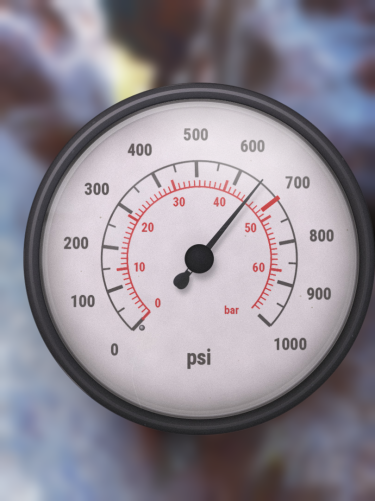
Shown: 650 psi
